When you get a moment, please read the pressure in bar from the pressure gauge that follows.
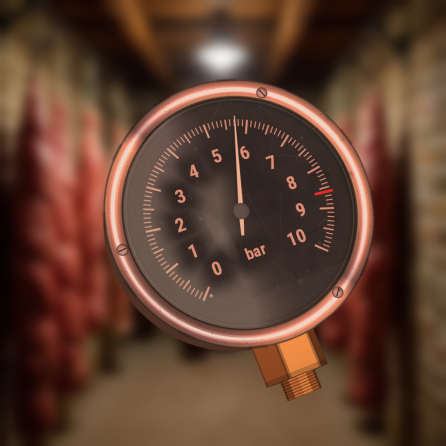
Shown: 5.7 bar
